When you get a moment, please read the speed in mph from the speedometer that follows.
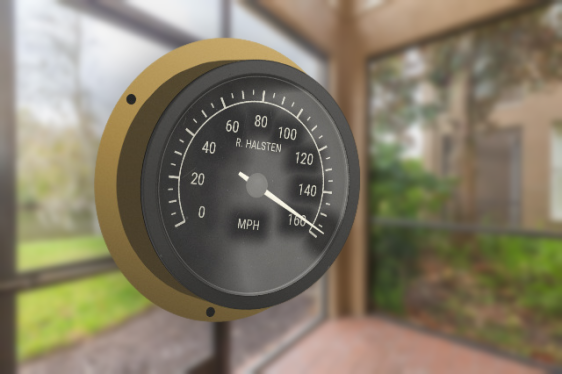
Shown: 157.5 mph
